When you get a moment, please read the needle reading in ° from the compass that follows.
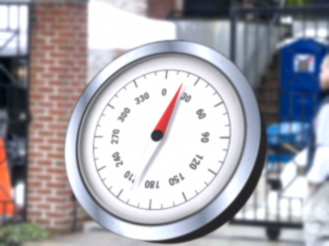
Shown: 20 °
